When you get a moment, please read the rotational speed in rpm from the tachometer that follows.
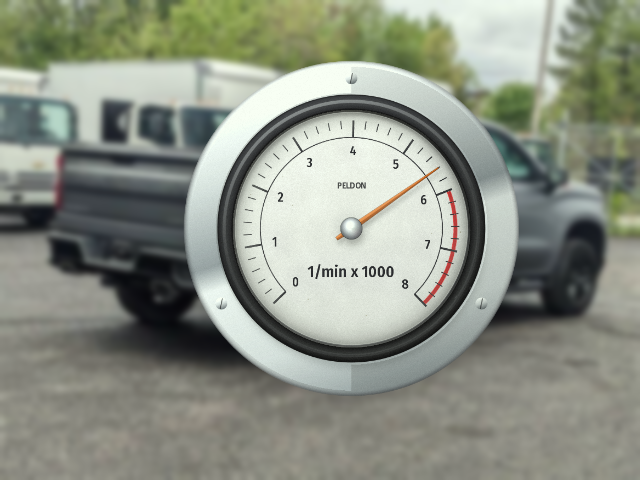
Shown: 5600 rpm
